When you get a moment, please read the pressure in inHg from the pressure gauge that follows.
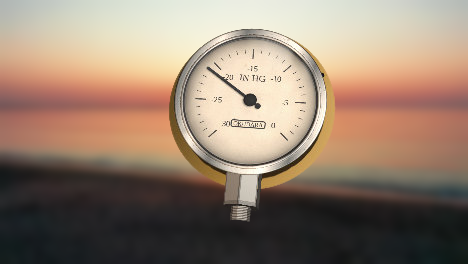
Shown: -21 inHg
